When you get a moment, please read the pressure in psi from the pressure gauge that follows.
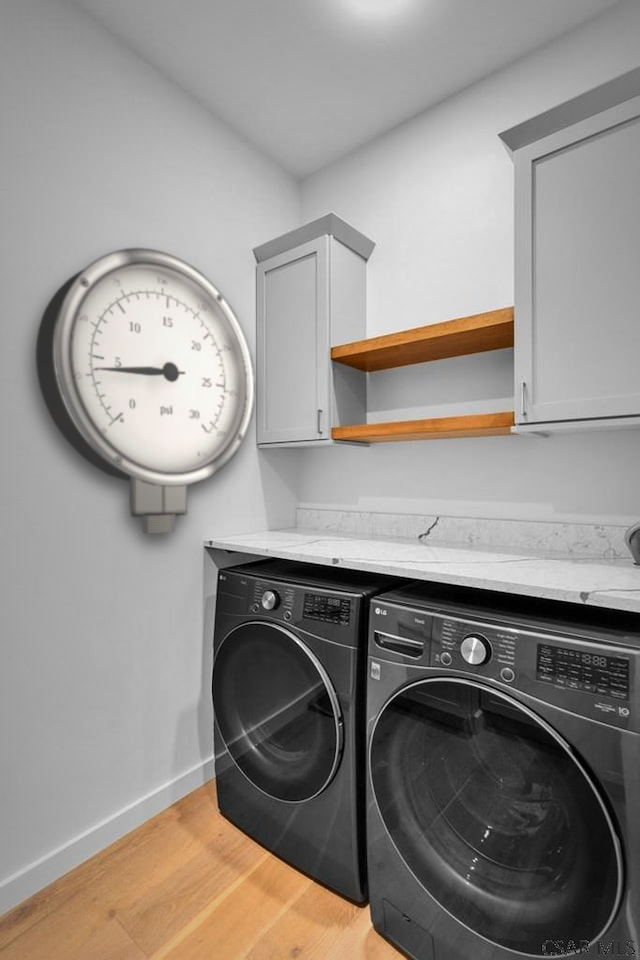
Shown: 4 psi
